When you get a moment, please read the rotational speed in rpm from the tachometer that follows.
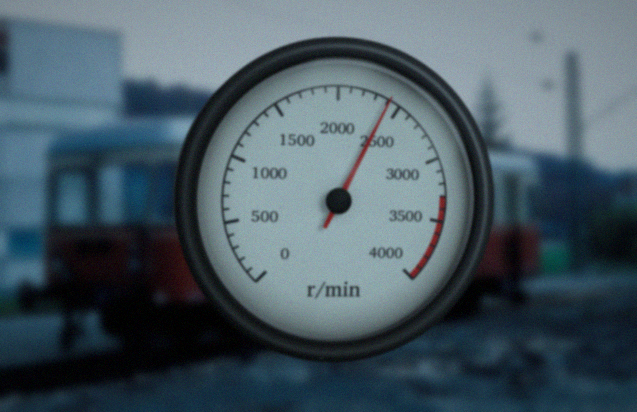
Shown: 2400 rpm
